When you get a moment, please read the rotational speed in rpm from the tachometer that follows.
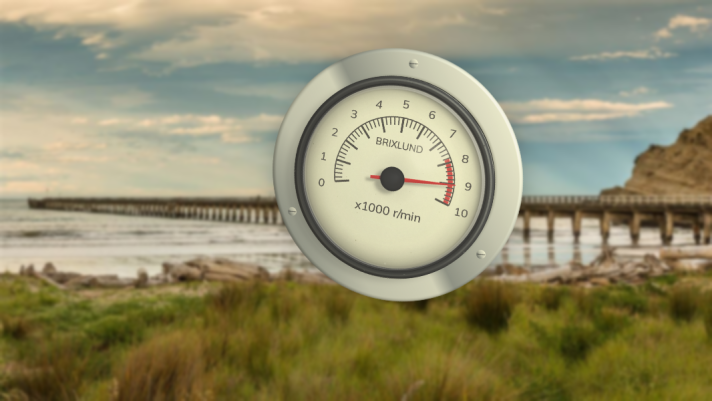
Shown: 9000 rpm
